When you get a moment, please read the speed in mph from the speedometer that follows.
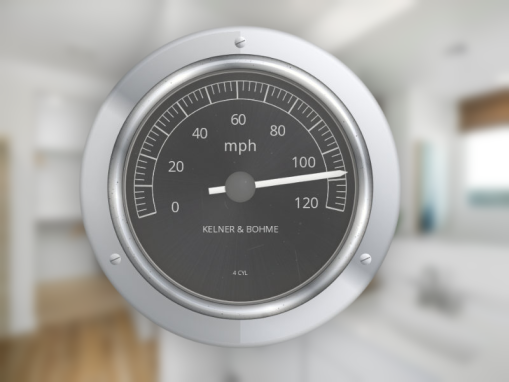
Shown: 108 mph
